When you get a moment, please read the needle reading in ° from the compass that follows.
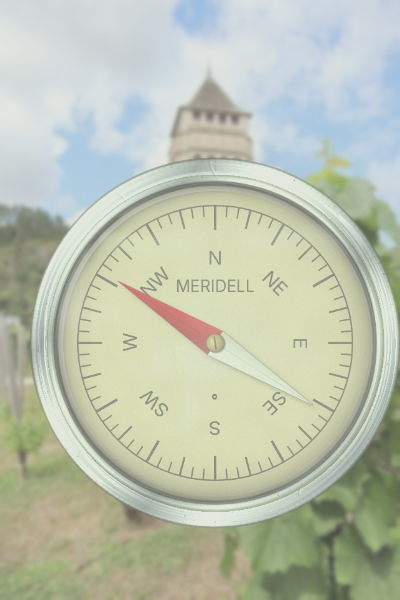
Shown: 302.5 °
